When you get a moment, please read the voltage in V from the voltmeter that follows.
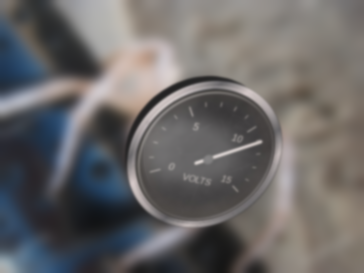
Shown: 11 V
